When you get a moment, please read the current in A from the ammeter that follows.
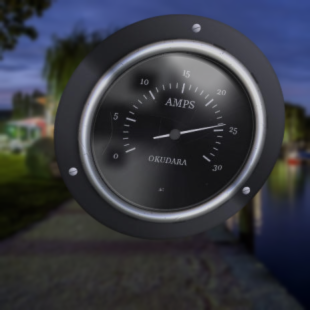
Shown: 24 A
